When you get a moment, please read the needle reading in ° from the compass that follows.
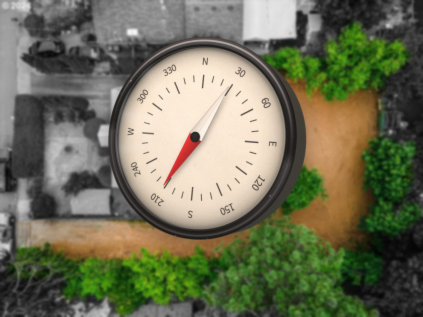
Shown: 210 °
